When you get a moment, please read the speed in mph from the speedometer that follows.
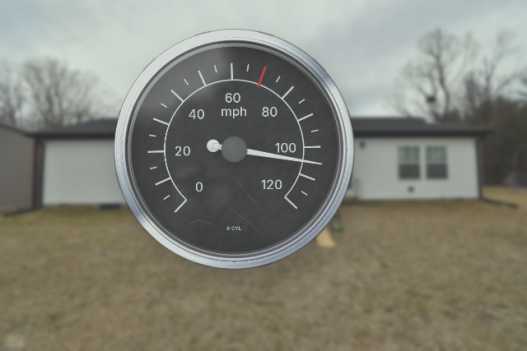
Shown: 105 mph
